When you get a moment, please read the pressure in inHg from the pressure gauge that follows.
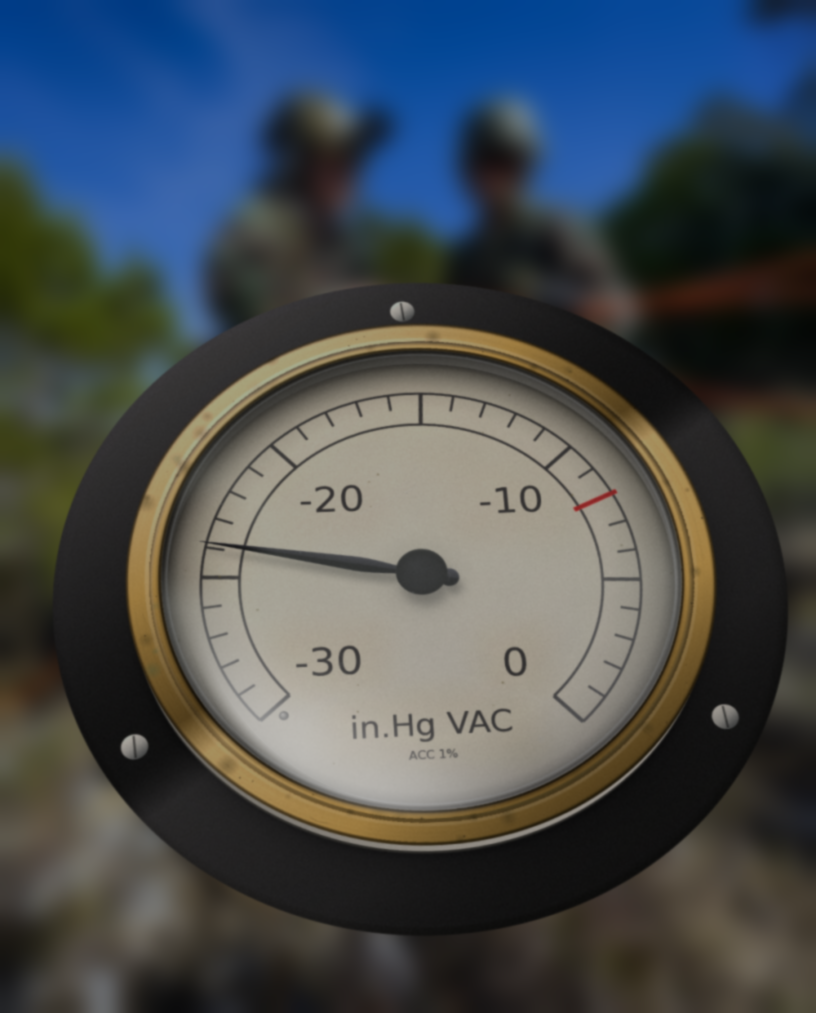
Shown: -24 inHg
